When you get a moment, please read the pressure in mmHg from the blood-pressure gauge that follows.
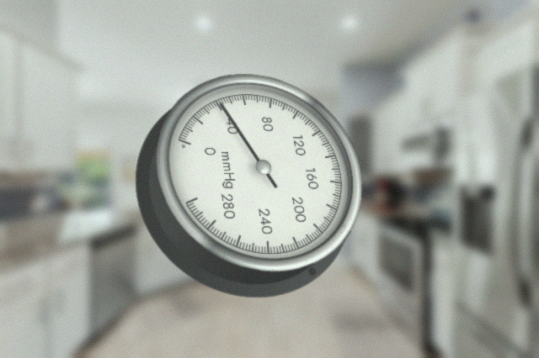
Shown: 40 mmHg
